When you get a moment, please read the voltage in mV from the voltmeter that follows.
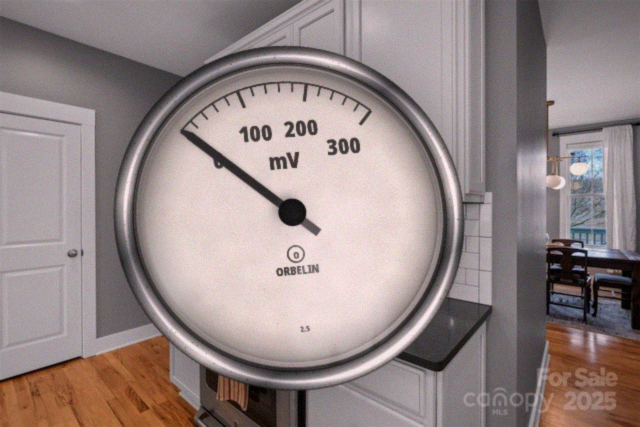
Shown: 0 mV
